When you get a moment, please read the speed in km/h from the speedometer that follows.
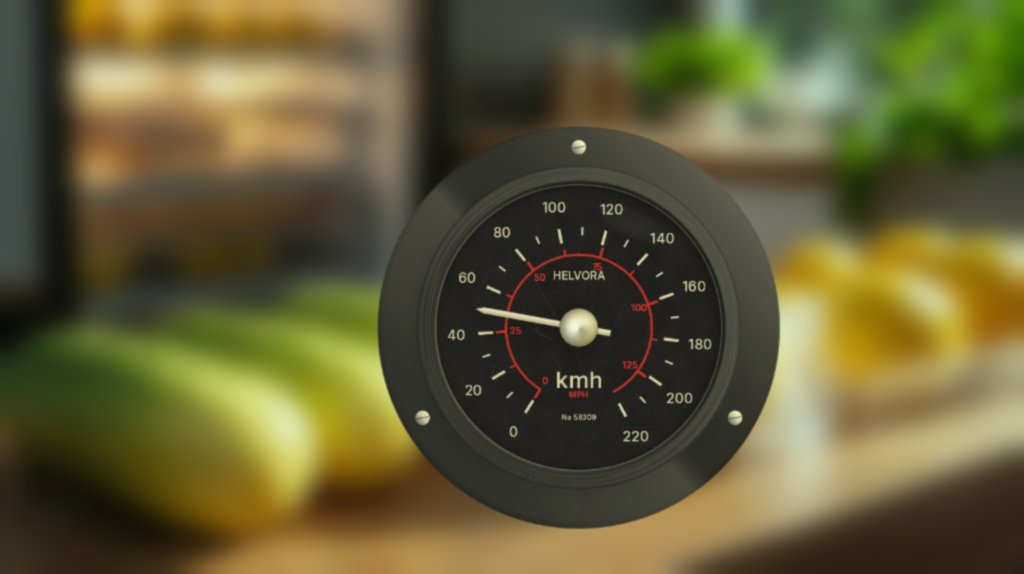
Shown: 50 km/h
